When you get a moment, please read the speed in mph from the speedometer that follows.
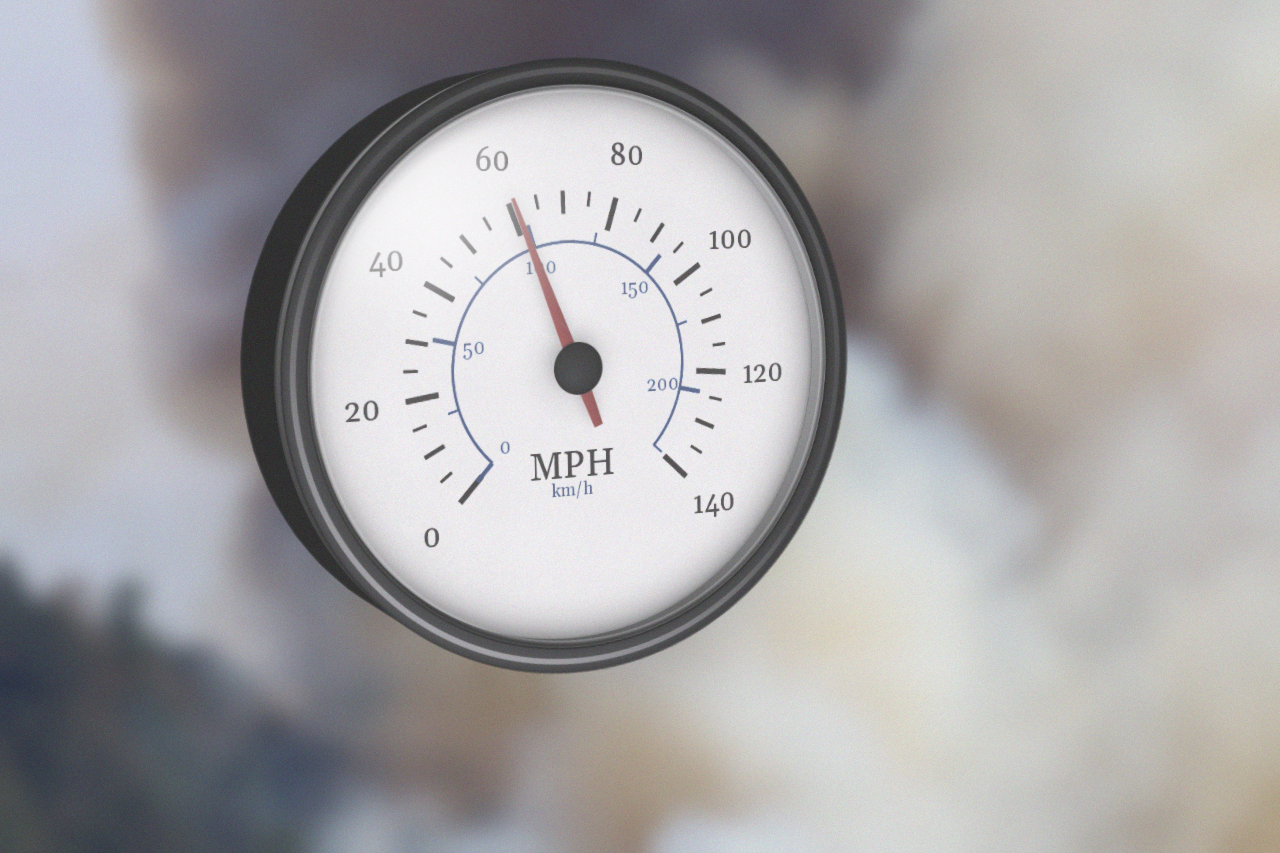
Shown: 60 mph
